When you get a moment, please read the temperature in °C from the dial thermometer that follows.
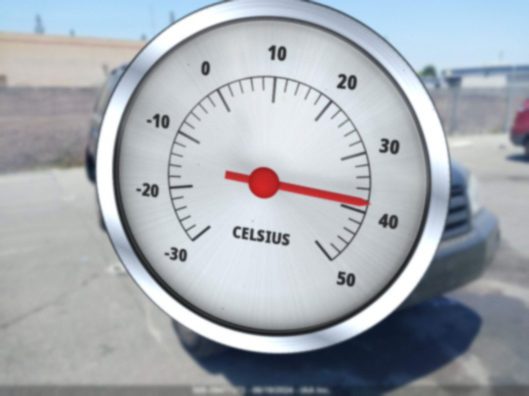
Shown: 38 °C
